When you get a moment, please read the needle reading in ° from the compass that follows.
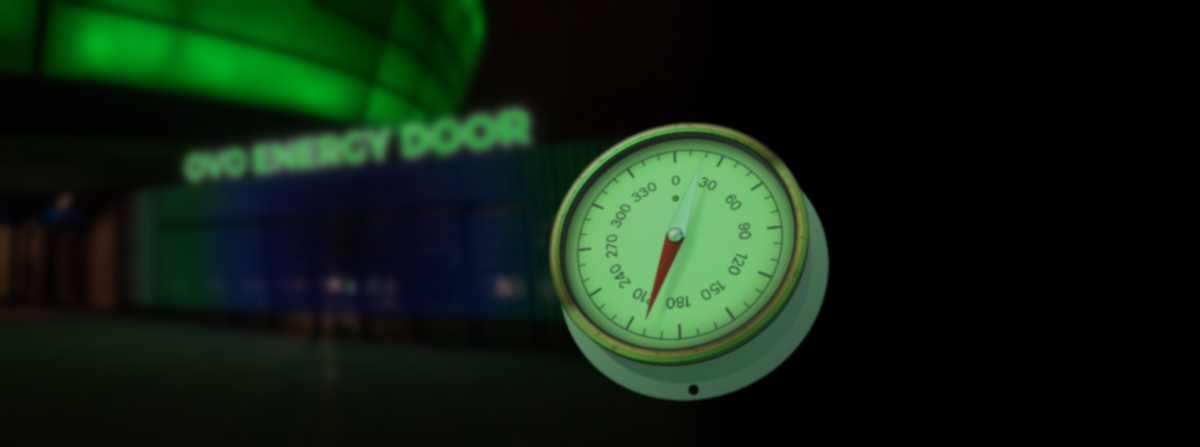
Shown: 200 °
